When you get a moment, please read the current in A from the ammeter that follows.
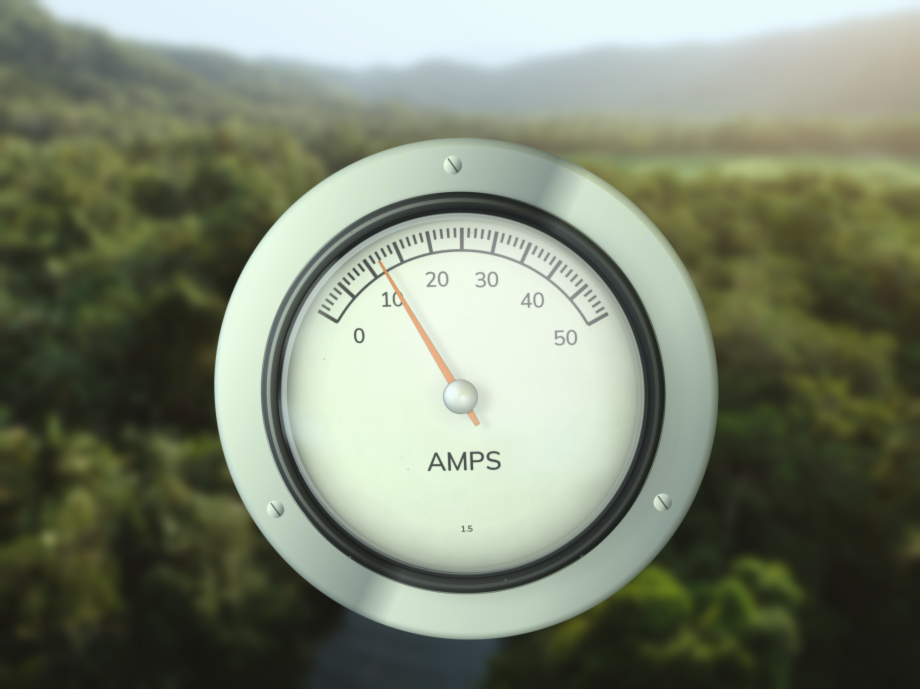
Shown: 12 A
